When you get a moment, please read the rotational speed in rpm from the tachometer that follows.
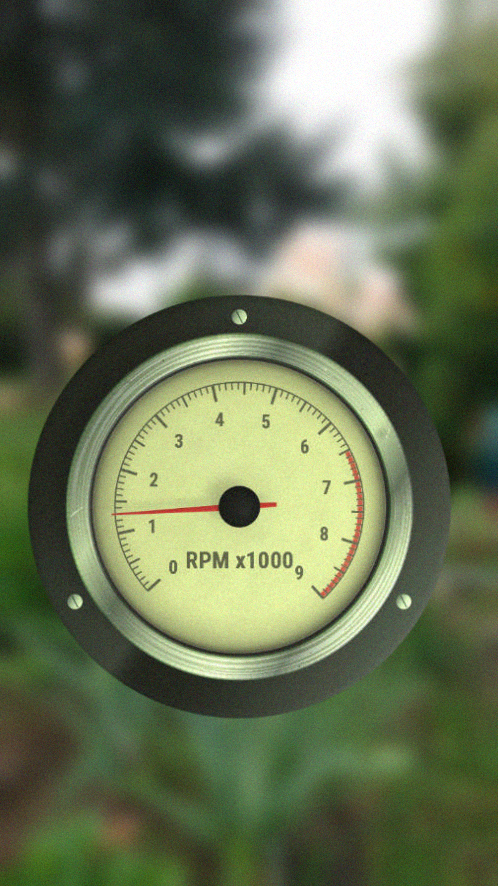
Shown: 1300 rpm
